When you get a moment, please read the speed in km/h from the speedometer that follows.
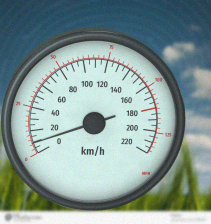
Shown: 10 km/h
